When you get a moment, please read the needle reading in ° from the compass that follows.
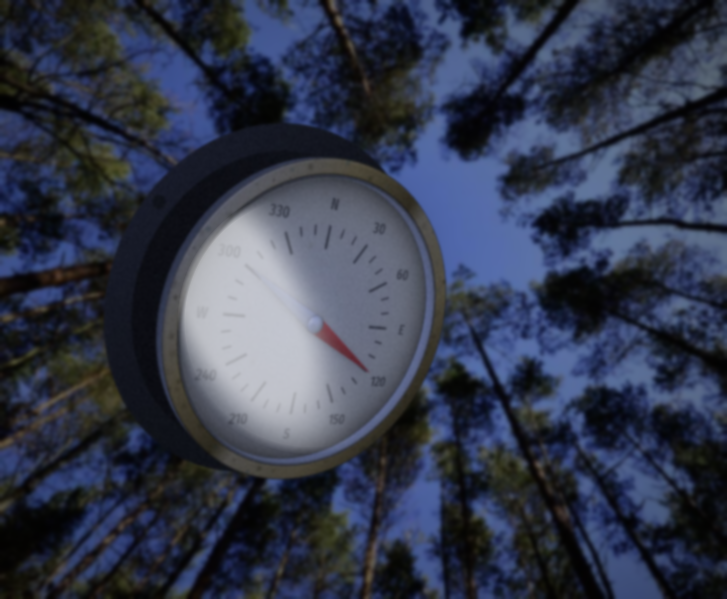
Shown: 120 °
